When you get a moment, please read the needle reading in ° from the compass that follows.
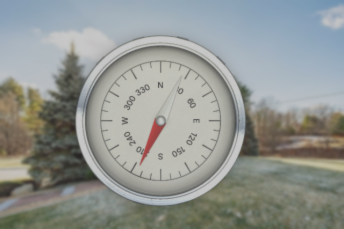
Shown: 205 °
